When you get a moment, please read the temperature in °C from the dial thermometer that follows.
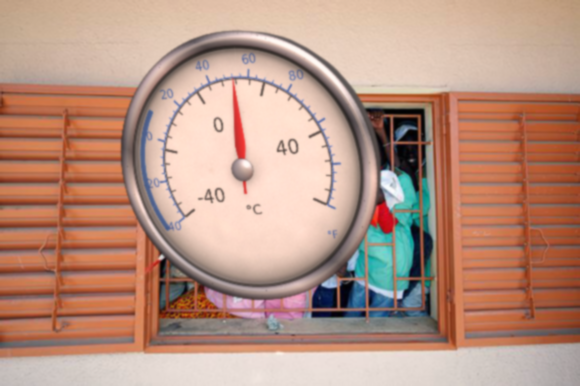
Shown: 12 °C
